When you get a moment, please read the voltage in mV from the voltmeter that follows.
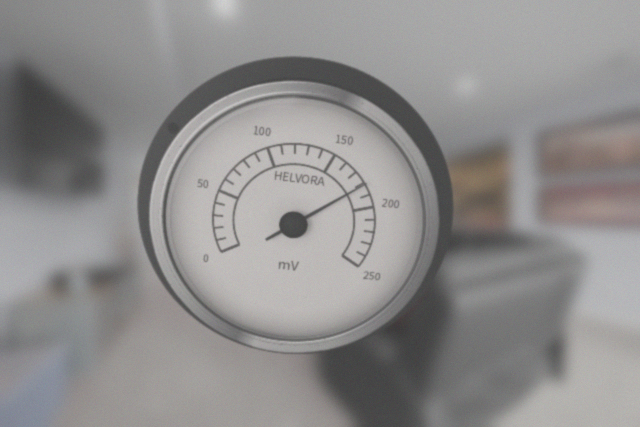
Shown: 180 mV
